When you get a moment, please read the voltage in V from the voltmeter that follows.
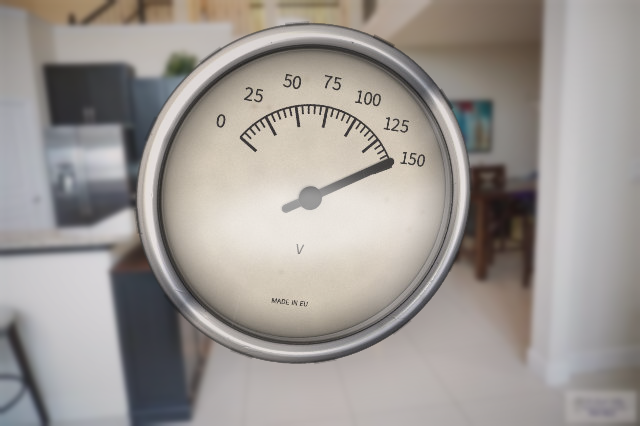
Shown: 145 V
